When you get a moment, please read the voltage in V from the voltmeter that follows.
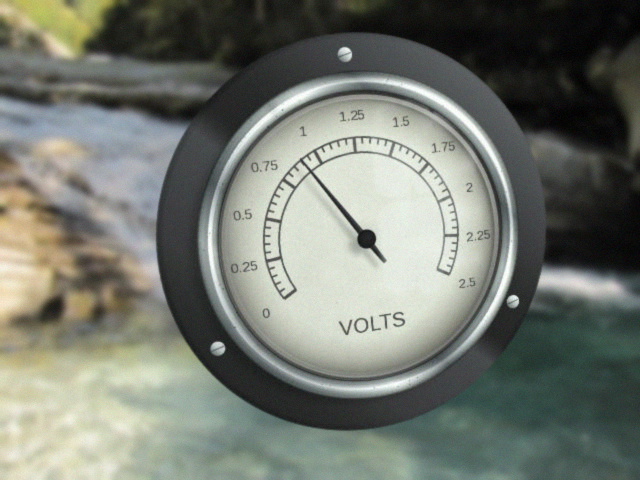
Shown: 0.9 V
